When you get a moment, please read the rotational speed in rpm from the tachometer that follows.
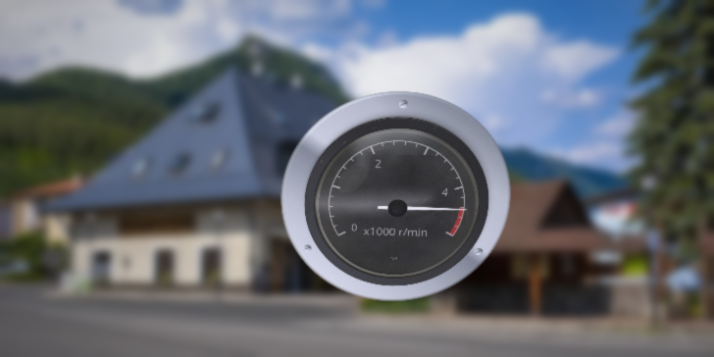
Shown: 4400 rpm
